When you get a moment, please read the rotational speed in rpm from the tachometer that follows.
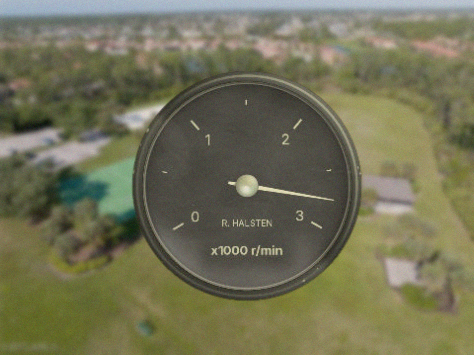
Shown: 2750 rpm
